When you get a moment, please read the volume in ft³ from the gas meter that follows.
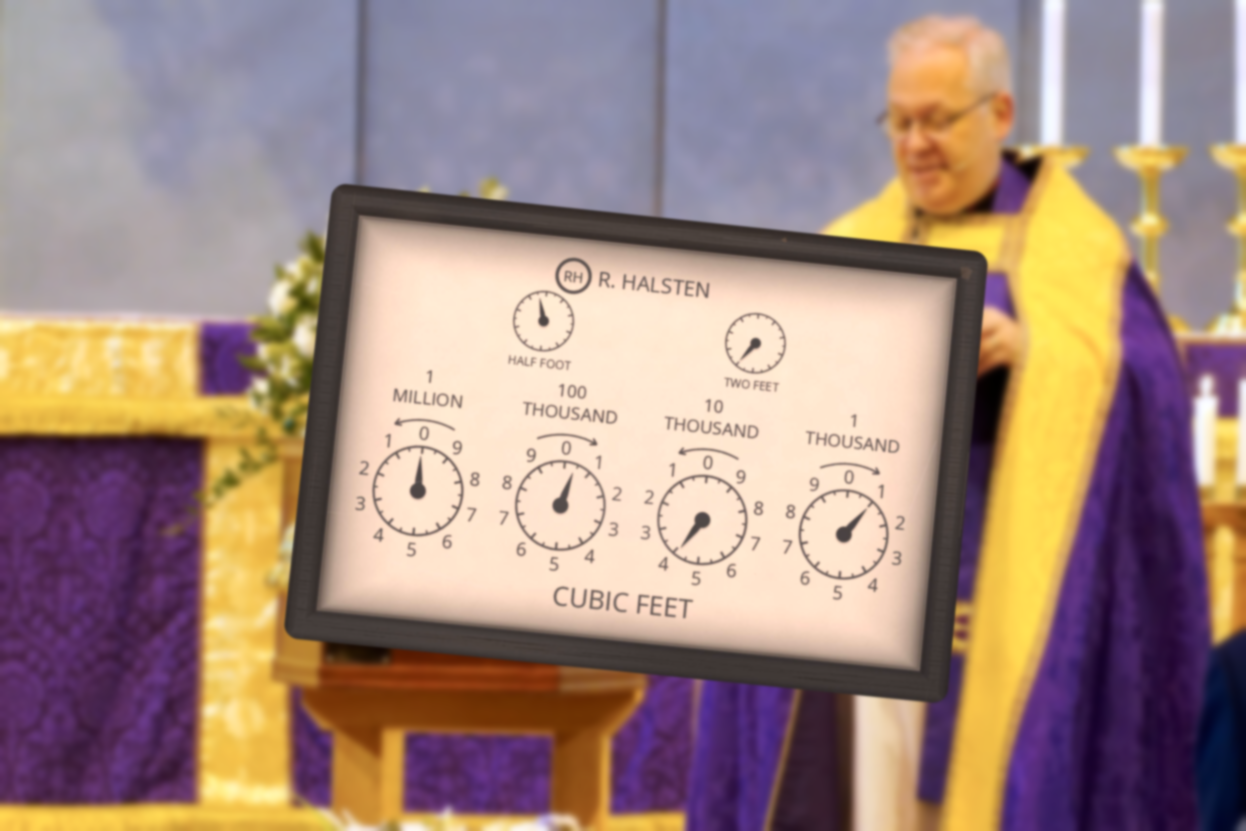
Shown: 4100 ft³
